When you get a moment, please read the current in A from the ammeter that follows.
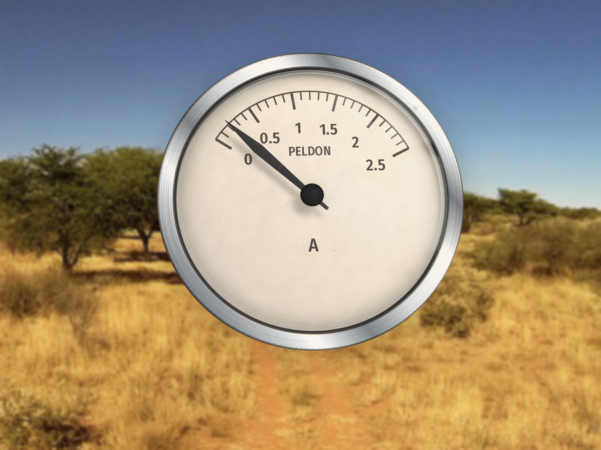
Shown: 0.2 A
